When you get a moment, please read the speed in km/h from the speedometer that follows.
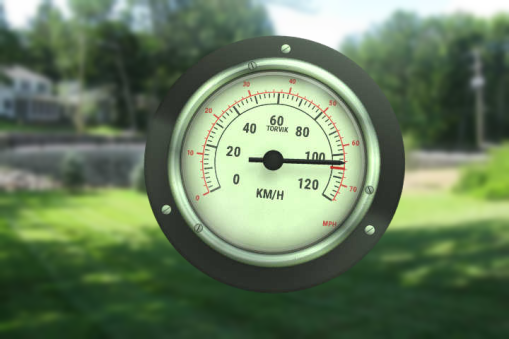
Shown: 104 km/h
